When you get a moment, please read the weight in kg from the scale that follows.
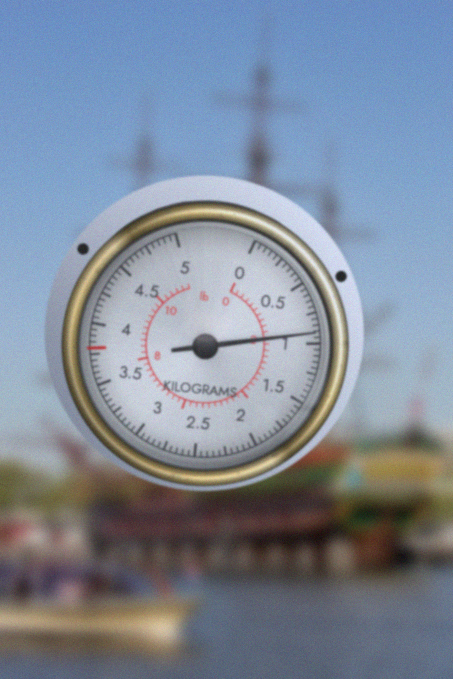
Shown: 0.9 kg
